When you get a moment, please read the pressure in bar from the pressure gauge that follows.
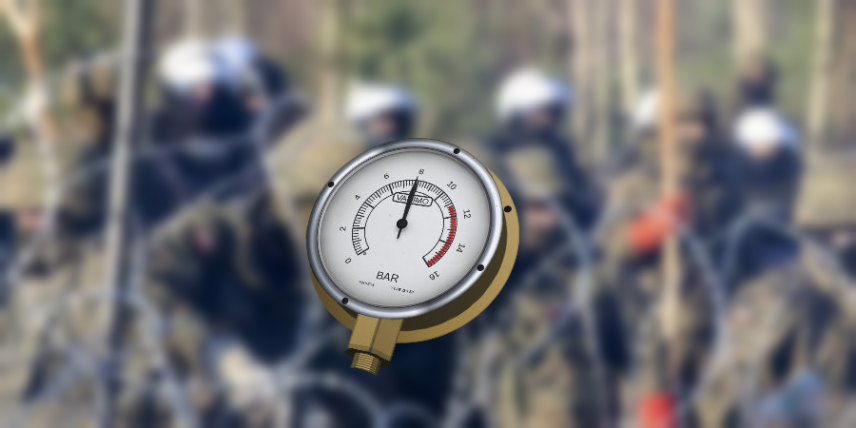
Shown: 8 bar
